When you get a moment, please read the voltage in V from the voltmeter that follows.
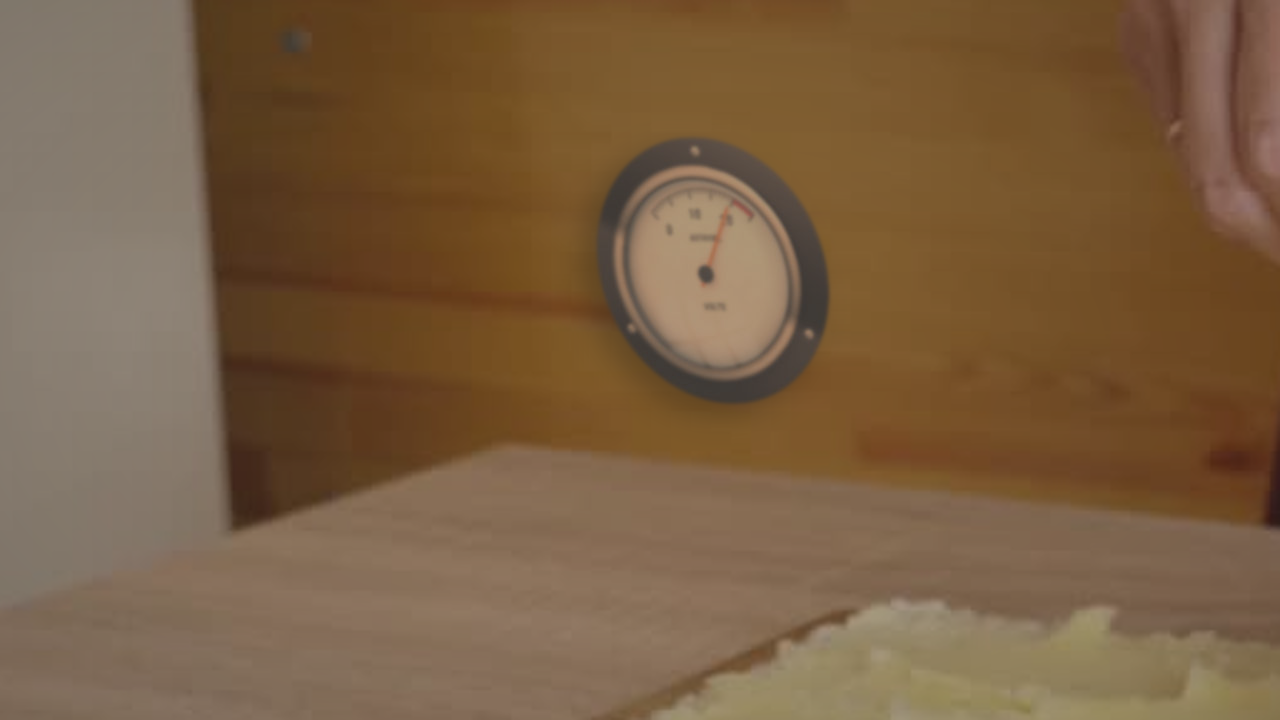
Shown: 20 V
